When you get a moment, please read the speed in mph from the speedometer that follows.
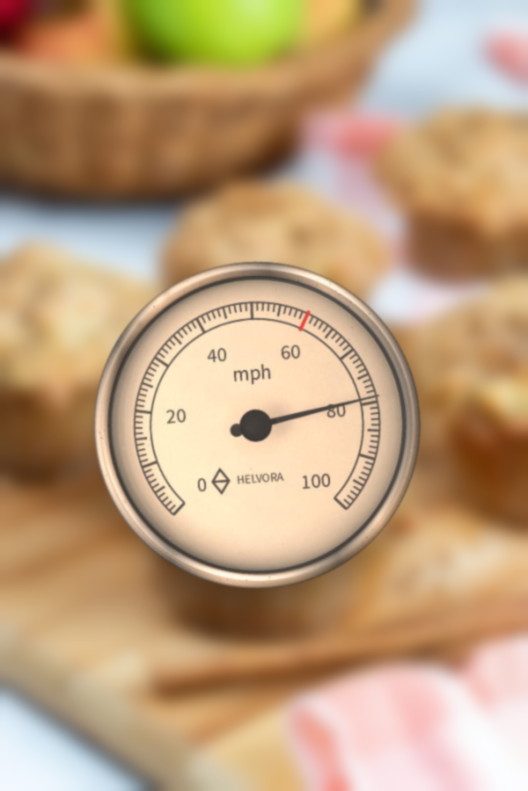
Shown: 79 mph
